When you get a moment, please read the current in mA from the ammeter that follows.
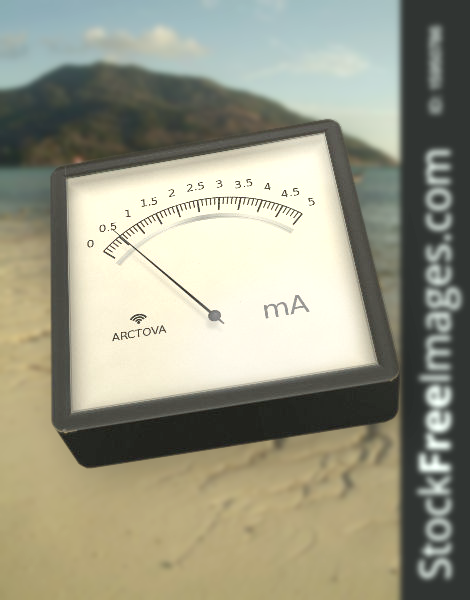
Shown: 0.5 mA
